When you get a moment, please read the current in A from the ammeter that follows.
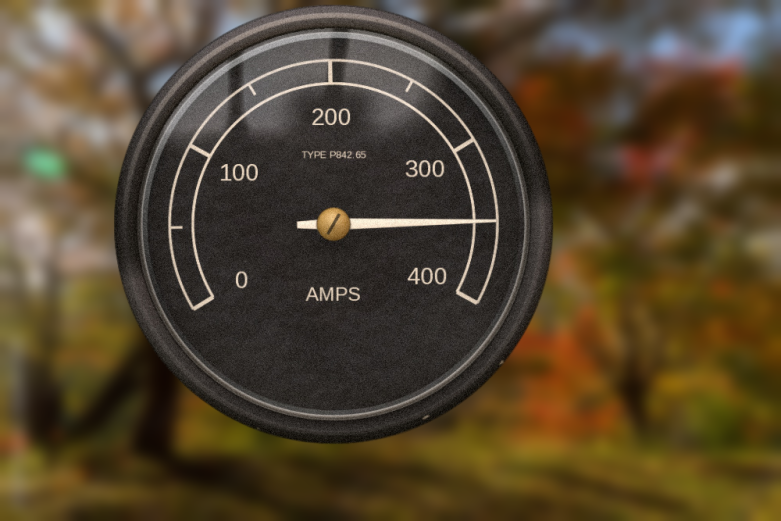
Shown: 350 A
